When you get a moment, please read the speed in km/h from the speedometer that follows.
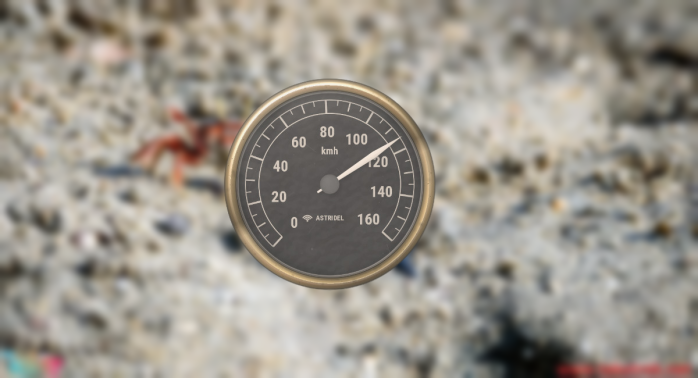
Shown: 115 km/h
